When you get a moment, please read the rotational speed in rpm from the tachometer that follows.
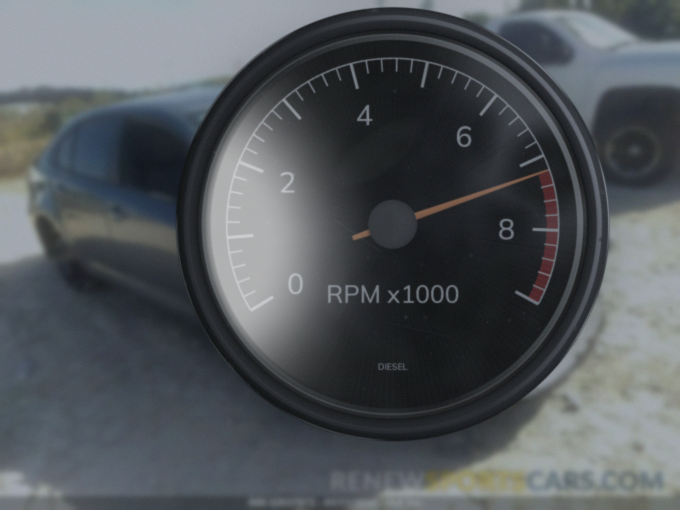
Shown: 7200 rpm
